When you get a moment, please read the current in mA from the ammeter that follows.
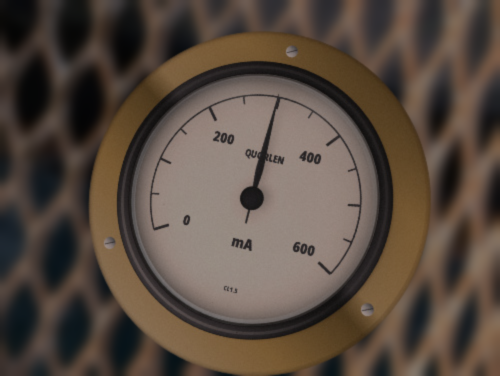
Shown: 300 mA
